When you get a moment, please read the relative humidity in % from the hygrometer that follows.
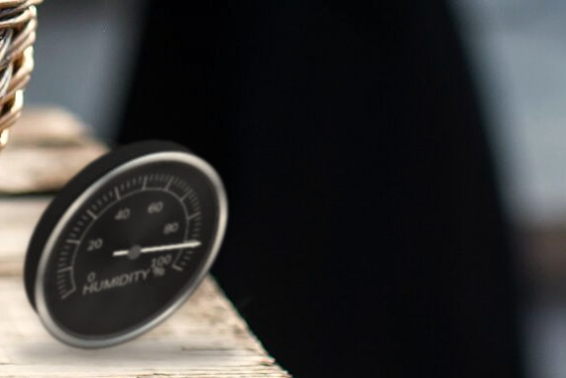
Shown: 90 %
